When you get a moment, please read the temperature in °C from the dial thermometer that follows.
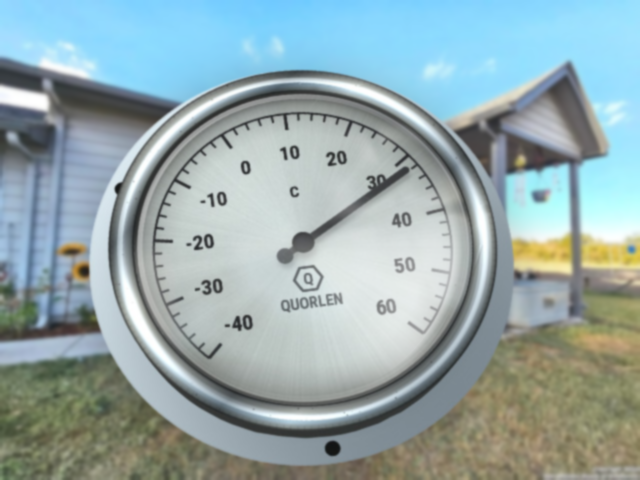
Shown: 32 °C
